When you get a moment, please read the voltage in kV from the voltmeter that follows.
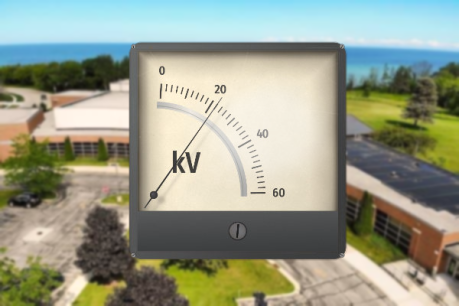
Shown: 22 kV
